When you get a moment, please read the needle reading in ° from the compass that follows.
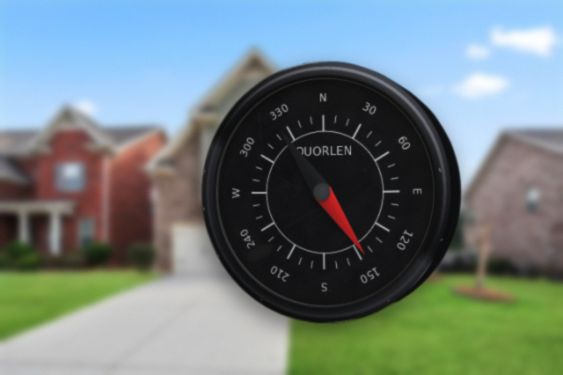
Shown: 145 °
